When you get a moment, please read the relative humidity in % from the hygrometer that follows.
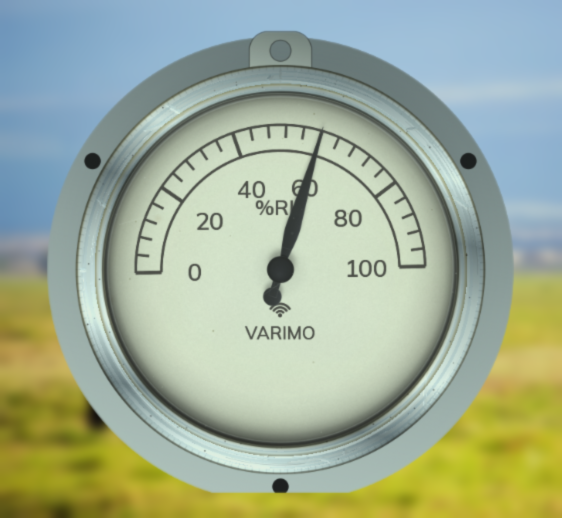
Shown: 60 %
